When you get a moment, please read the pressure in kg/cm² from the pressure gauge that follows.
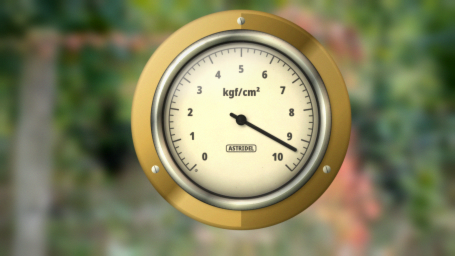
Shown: 9.4 kg/cm²
